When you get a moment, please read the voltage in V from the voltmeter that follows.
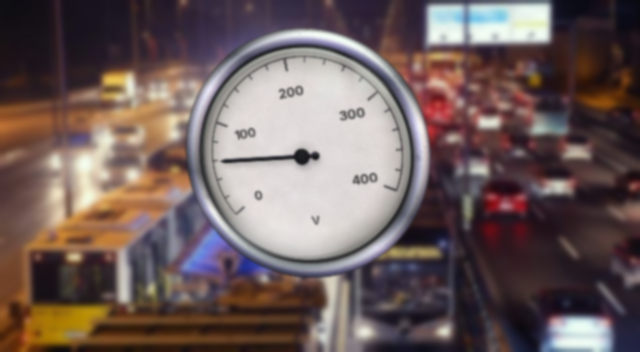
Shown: 60 V
